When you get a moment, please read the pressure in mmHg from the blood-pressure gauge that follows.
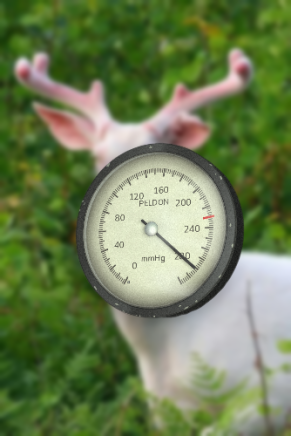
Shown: 280 mmHg
